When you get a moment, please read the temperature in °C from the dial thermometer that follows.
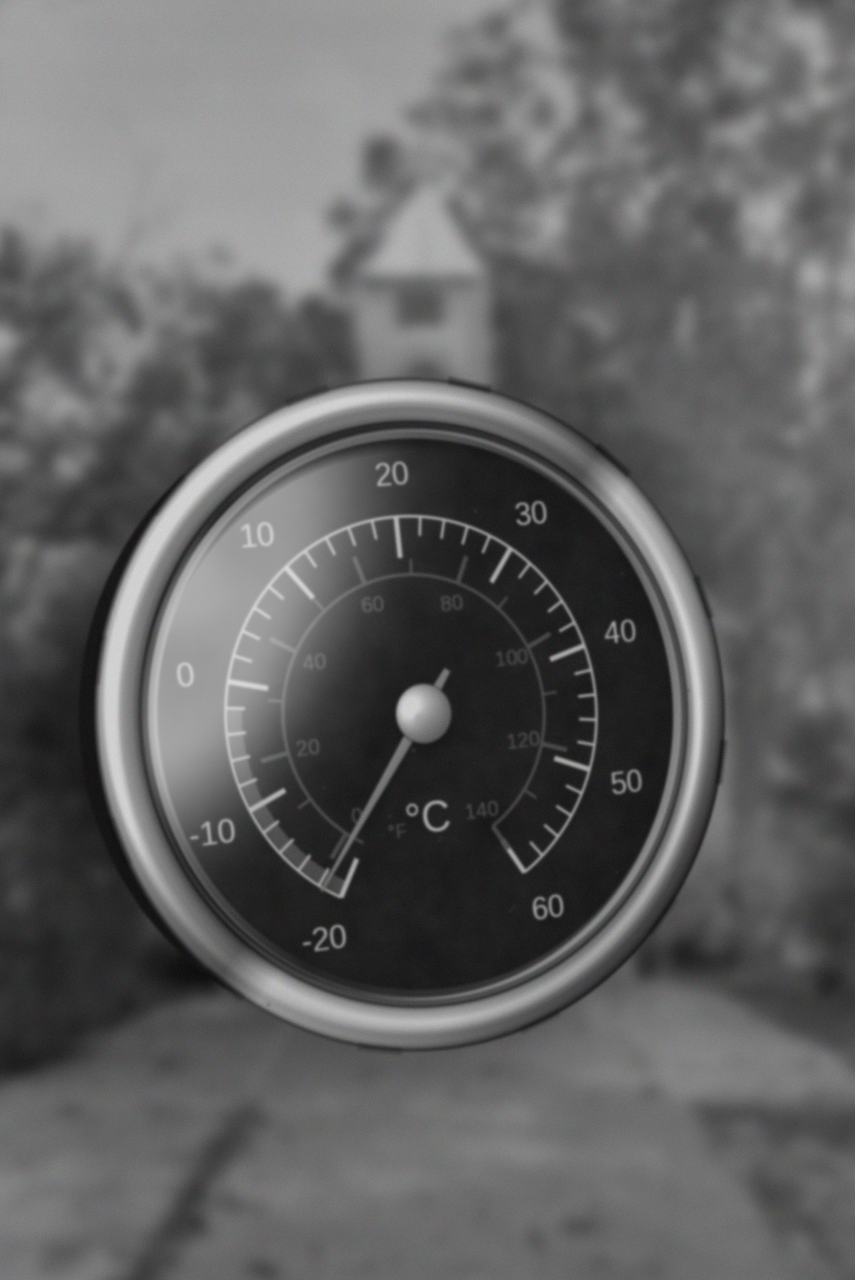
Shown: -18 °C
